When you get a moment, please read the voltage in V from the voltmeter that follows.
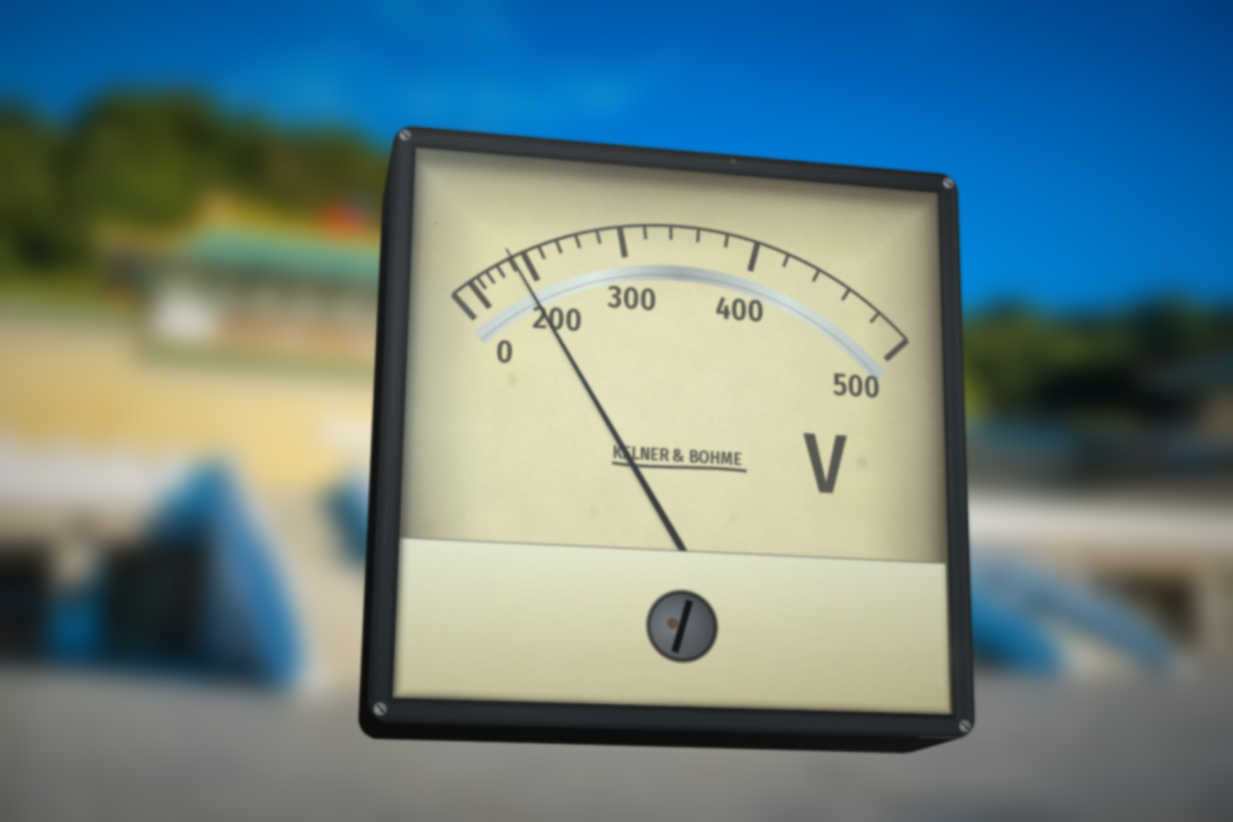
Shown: 180 V
